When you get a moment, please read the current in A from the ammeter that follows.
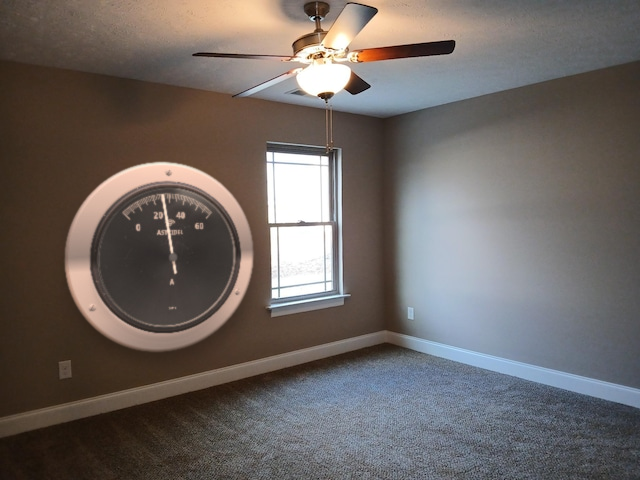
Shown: 25 A
